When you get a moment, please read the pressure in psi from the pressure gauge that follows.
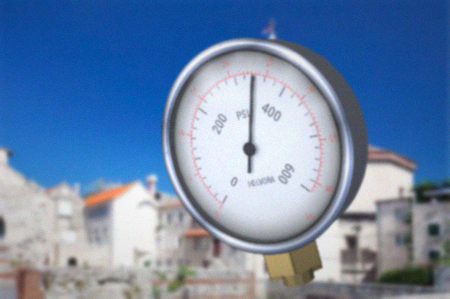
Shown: 340 psi
